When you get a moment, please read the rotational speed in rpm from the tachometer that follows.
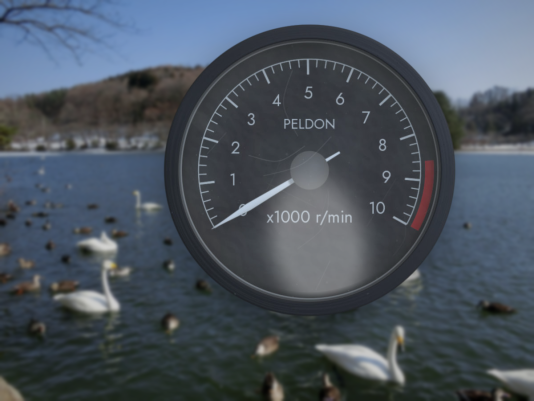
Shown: 0 rpm
